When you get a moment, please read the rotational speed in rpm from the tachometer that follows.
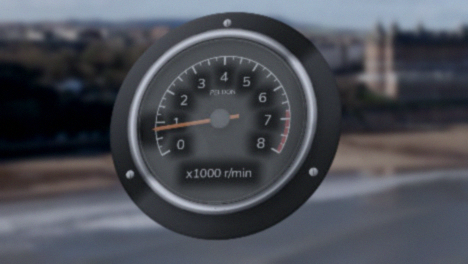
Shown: 750 rpm
